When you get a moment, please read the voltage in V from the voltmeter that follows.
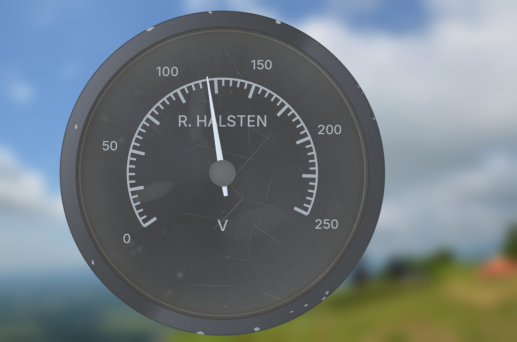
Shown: 120 V
